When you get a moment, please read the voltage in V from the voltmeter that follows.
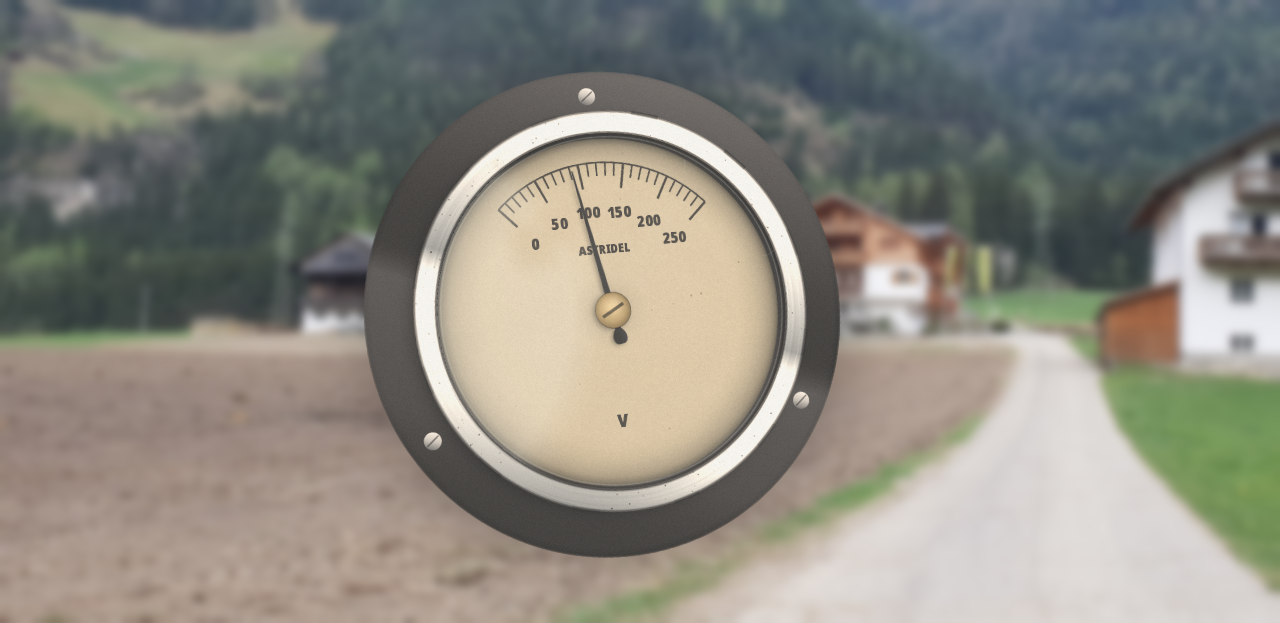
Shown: 90 V
